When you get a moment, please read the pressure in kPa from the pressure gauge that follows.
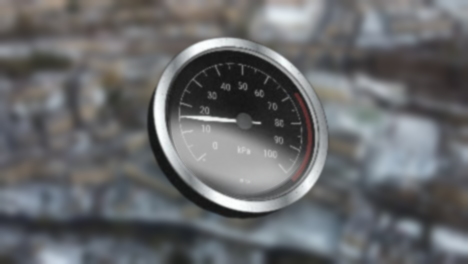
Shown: 15 kPa
